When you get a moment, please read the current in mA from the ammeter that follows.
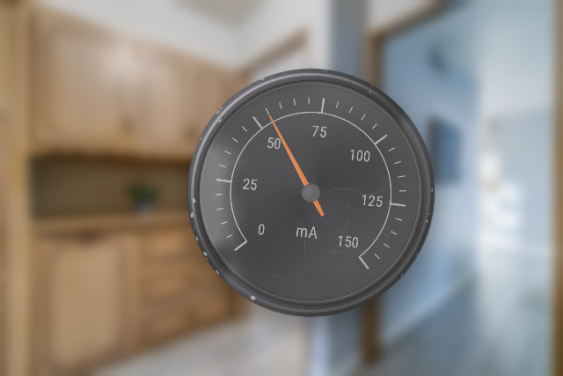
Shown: 55 mA
